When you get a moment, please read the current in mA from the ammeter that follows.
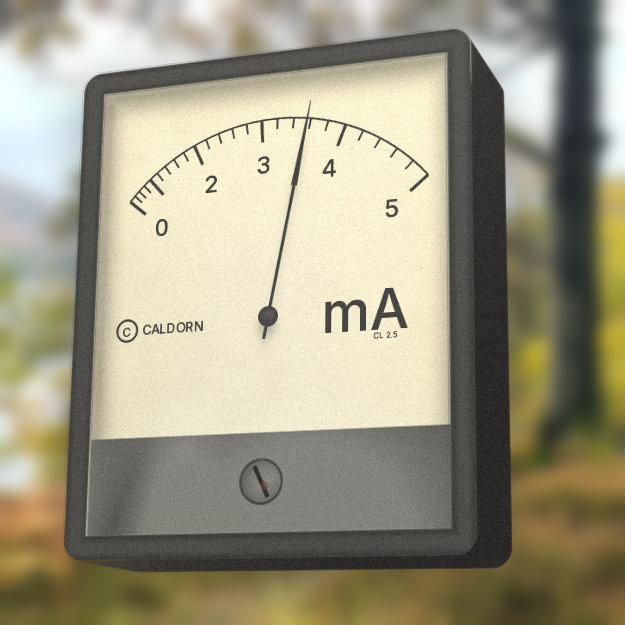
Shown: 3.6 mA
